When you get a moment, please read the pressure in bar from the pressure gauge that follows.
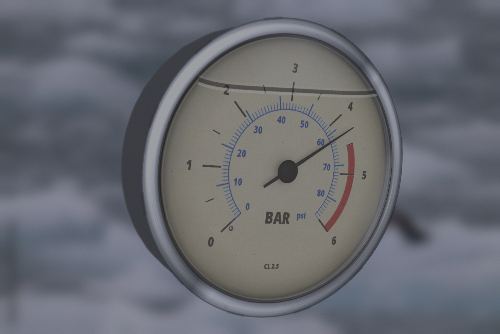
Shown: 4.25 bar
